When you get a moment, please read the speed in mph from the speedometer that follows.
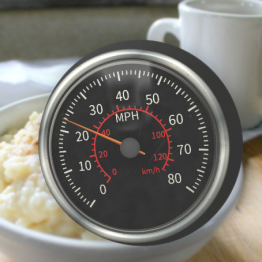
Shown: 23 mph
